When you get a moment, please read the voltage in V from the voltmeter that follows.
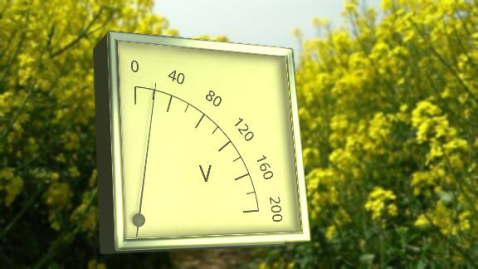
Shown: 20 V
